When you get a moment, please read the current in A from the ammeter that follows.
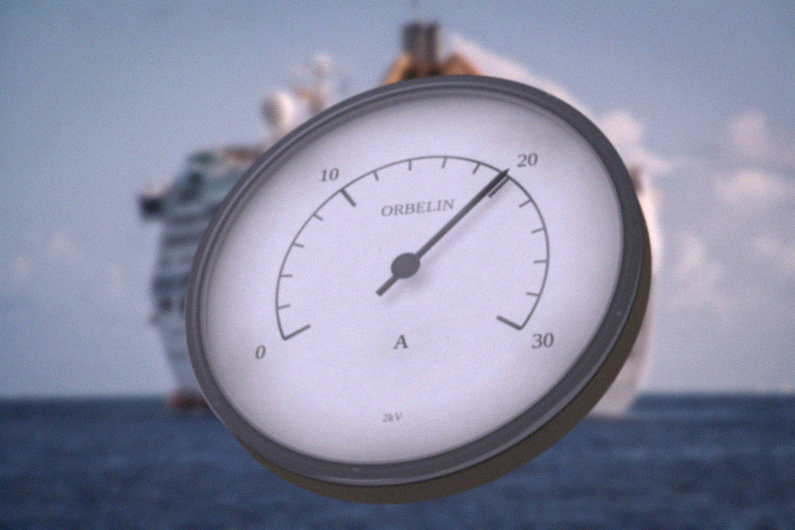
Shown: 20 A
